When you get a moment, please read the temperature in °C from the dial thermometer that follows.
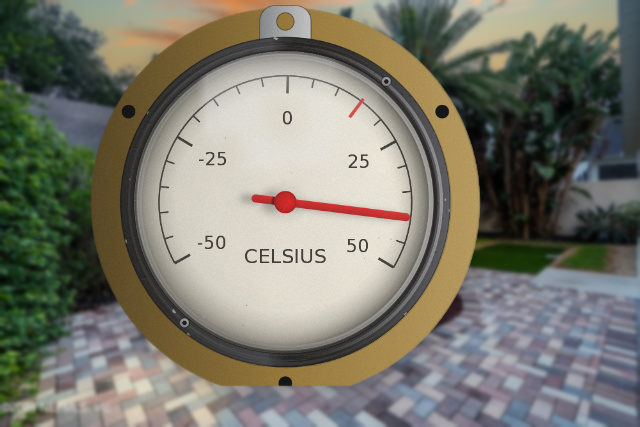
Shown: 40 °C
